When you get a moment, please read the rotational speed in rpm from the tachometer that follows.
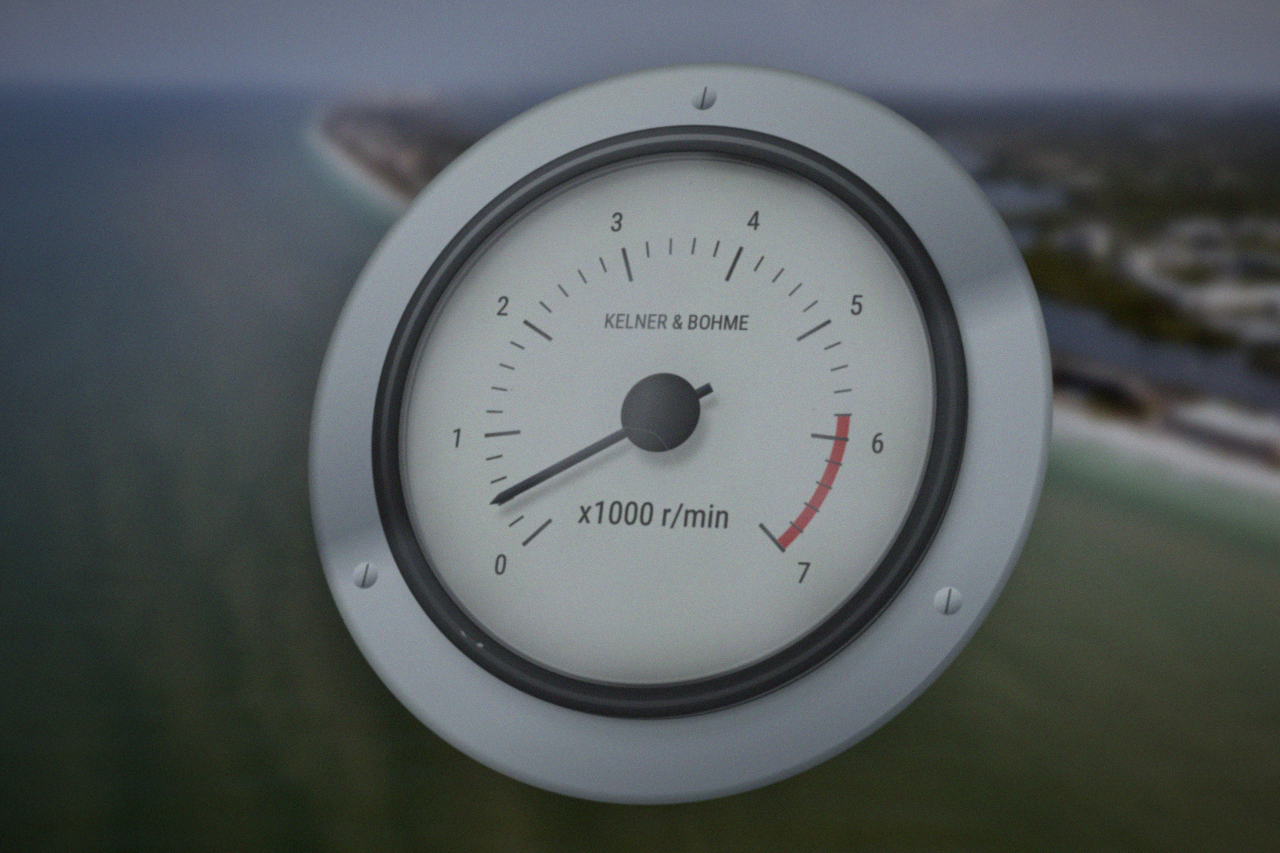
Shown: 400 rpm
